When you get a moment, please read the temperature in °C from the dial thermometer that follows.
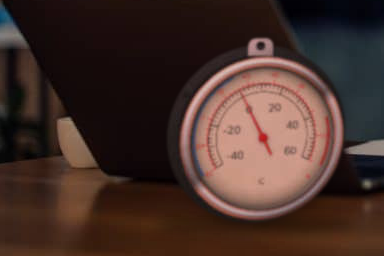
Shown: 0 °C
